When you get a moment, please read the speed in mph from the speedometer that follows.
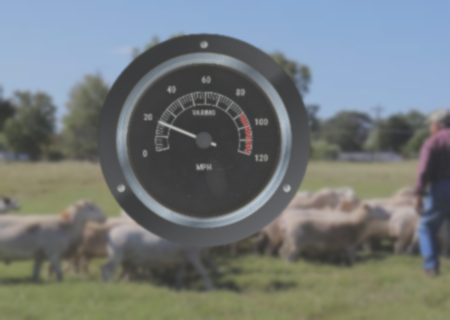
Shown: 20 mph
